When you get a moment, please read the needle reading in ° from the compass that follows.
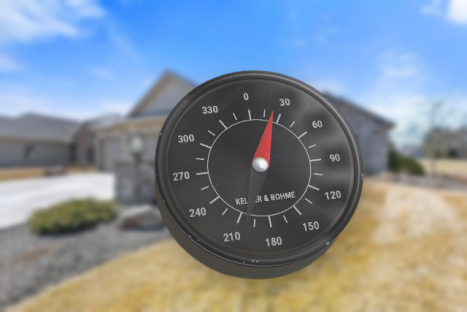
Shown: 22.5 °
